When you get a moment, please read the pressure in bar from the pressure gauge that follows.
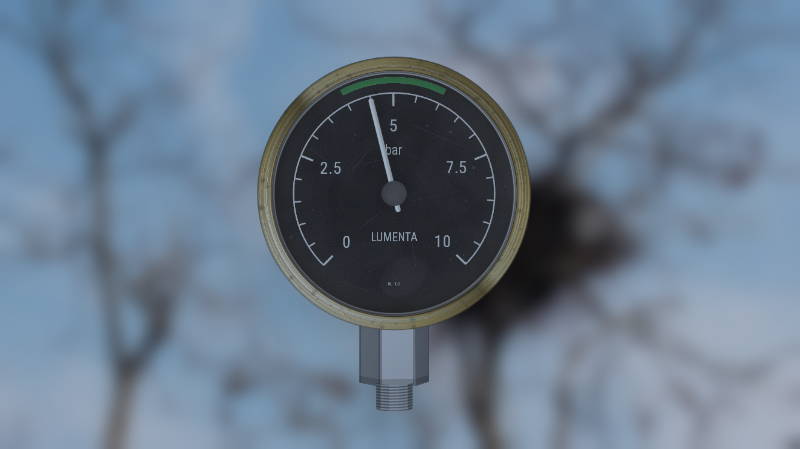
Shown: 4.5 bar
